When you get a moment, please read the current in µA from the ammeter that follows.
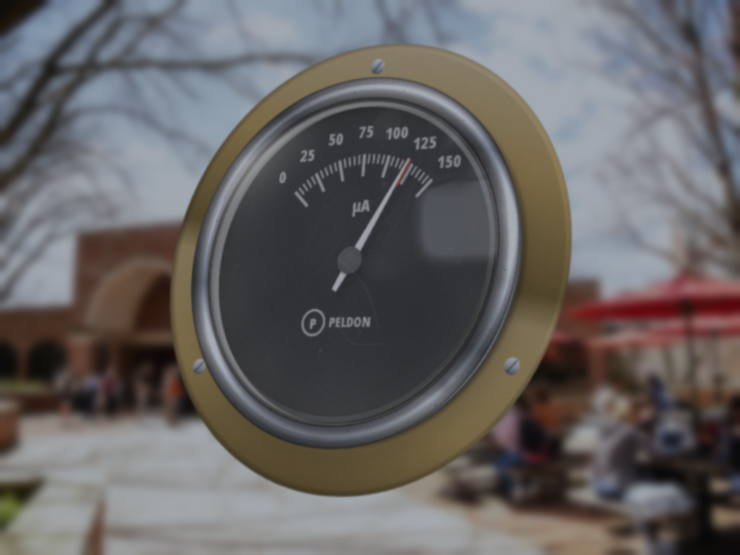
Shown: 125 µA
